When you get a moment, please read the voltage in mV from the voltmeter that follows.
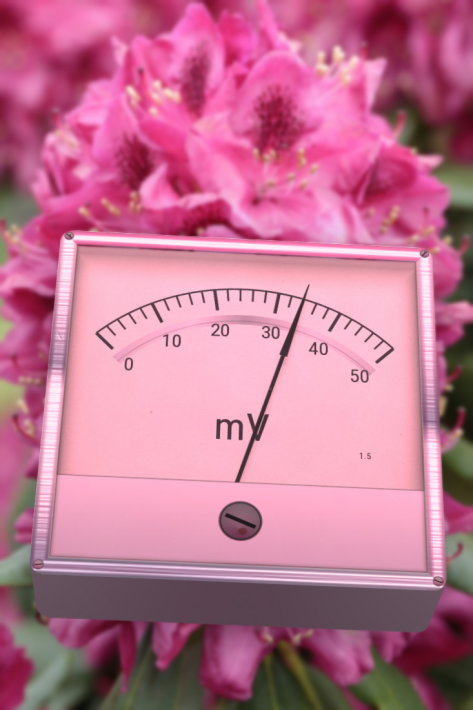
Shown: 34 mV
